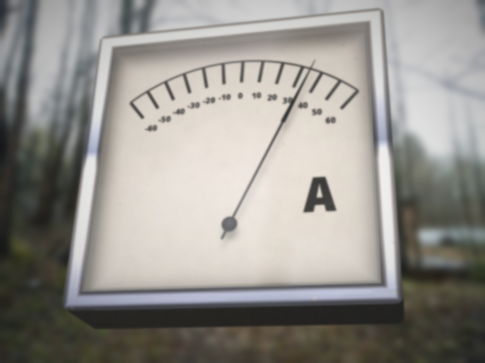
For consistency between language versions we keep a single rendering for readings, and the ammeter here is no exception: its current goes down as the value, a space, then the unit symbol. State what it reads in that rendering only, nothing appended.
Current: 35 A
